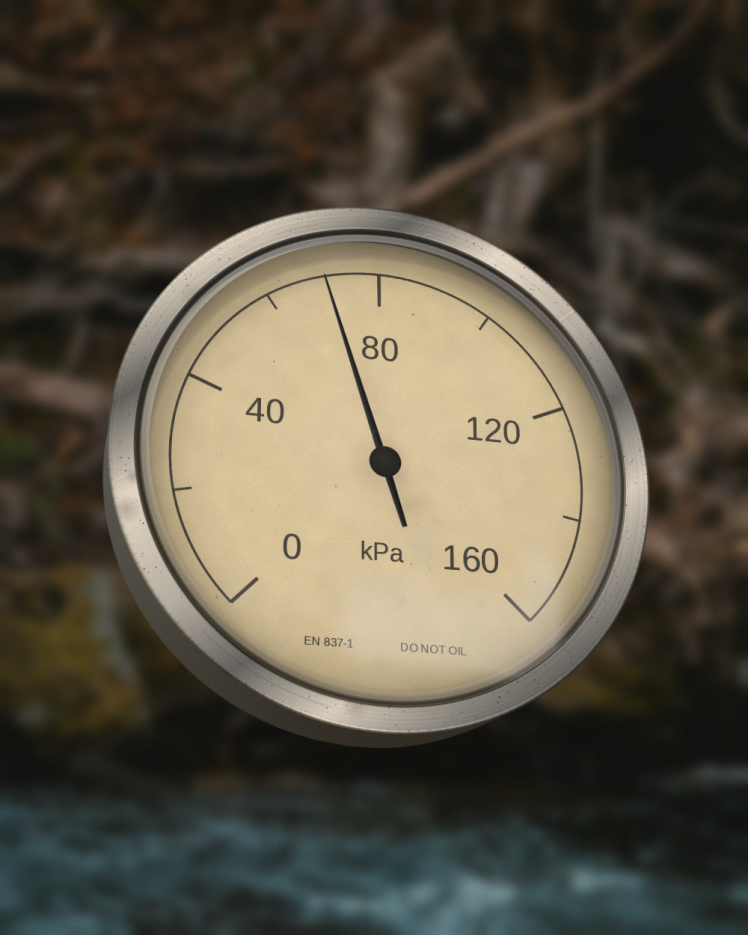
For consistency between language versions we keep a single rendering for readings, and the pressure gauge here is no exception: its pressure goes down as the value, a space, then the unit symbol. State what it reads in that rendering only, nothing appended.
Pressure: 70 kPa
